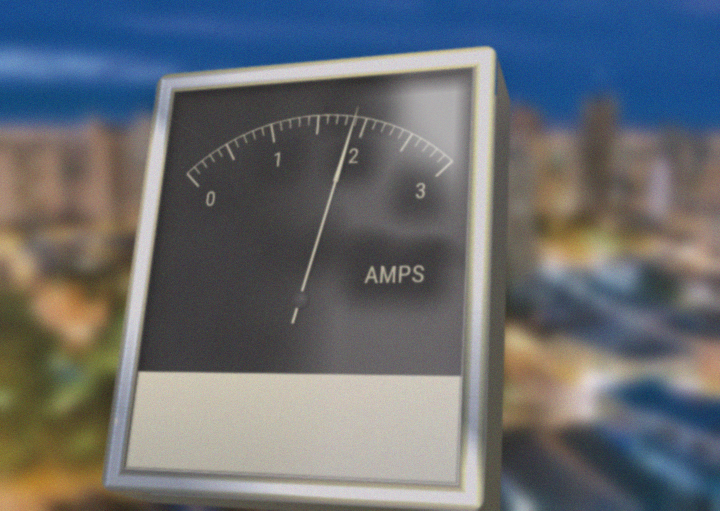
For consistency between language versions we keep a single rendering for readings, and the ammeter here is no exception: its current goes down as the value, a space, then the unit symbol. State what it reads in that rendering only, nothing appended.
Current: 1.9 A
